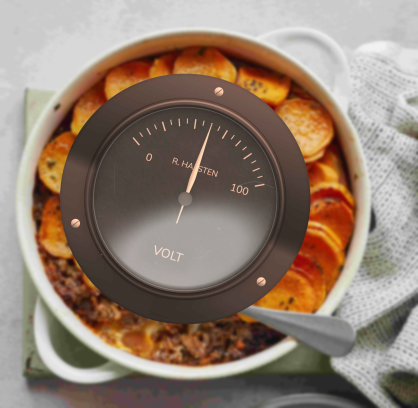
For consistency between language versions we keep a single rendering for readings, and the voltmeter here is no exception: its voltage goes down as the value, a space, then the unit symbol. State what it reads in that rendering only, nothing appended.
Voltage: 50 V
